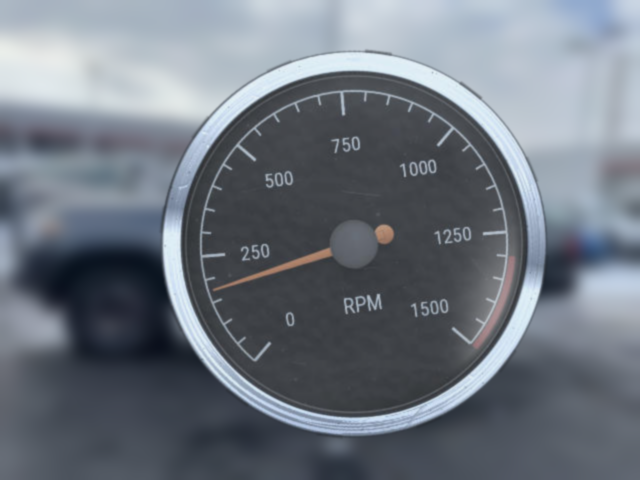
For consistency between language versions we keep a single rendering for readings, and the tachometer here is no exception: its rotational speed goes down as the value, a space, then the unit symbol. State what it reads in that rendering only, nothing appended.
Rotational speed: 175 rpm
